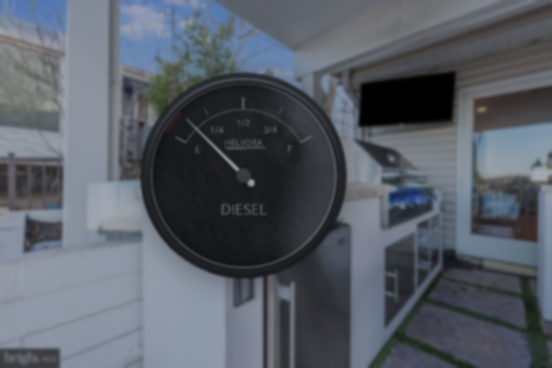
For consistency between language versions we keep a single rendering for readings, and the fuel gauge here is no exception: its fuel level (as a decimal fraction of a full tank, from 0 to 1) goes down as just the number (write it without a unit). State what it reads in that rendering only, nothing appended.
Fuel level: 0.125
